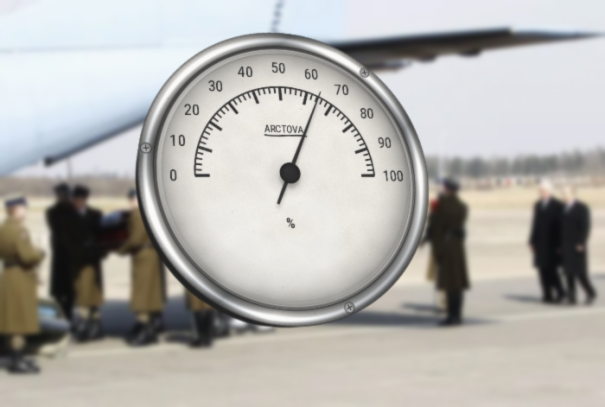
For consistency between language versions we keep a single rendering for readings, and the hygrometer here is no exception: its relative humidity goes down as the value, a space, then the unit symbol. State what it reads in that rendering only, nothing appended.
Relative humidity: 64 %
